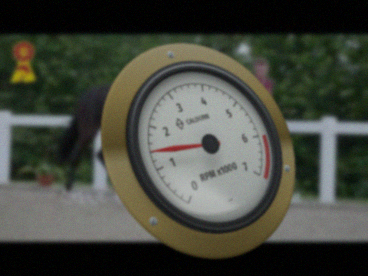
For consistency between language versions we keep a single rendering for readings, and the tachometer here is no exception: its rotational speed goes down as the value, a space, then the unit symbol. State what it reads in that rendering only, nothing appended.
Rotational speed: 1400 rpm
